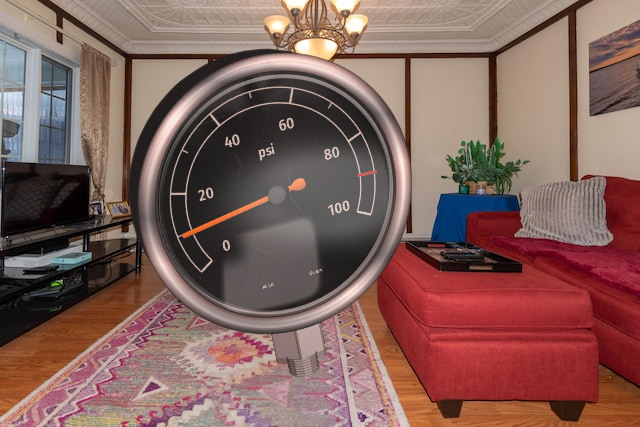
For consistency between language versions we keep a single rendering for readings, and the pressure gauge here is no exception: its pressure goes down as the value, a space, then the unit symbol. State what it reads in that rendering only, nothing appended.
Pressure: 10 psi
